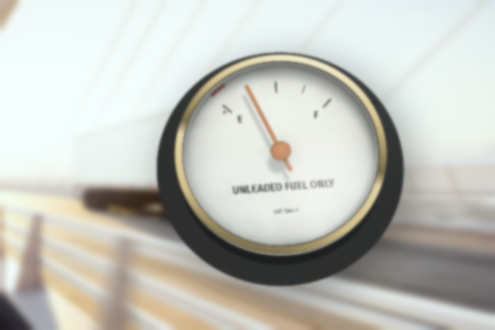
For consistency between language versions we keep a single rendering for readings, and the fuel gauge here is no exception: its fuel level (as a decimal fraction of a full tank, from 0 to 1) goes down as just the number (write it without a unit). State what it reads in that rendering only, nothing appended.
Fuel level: 0.25
